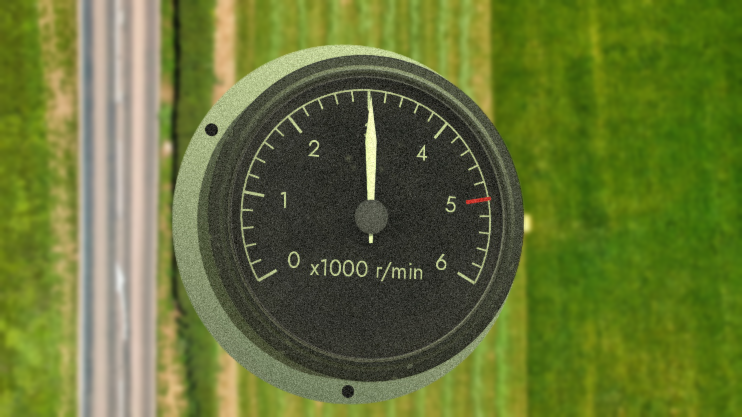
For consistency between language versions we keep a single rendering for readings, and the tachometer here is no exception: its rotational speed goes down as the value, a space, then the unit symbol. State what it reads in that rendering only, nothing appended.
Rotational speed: 3000 rpm
